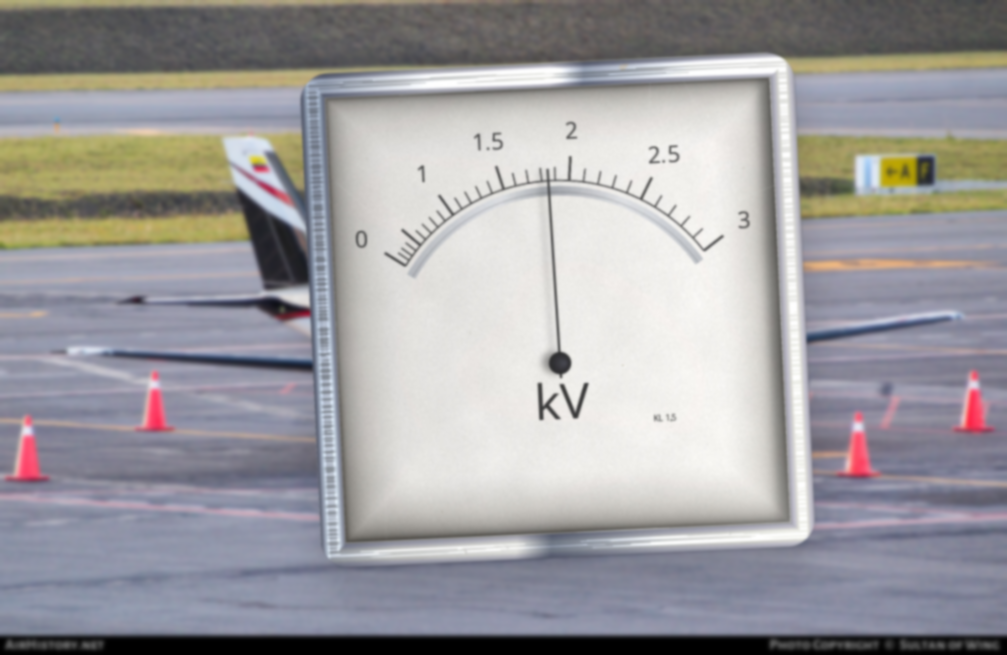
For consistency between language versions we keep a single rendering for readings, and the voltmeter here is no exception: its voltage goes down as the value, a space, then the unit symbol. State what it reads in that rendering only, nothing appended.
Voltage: 1.85 kV
